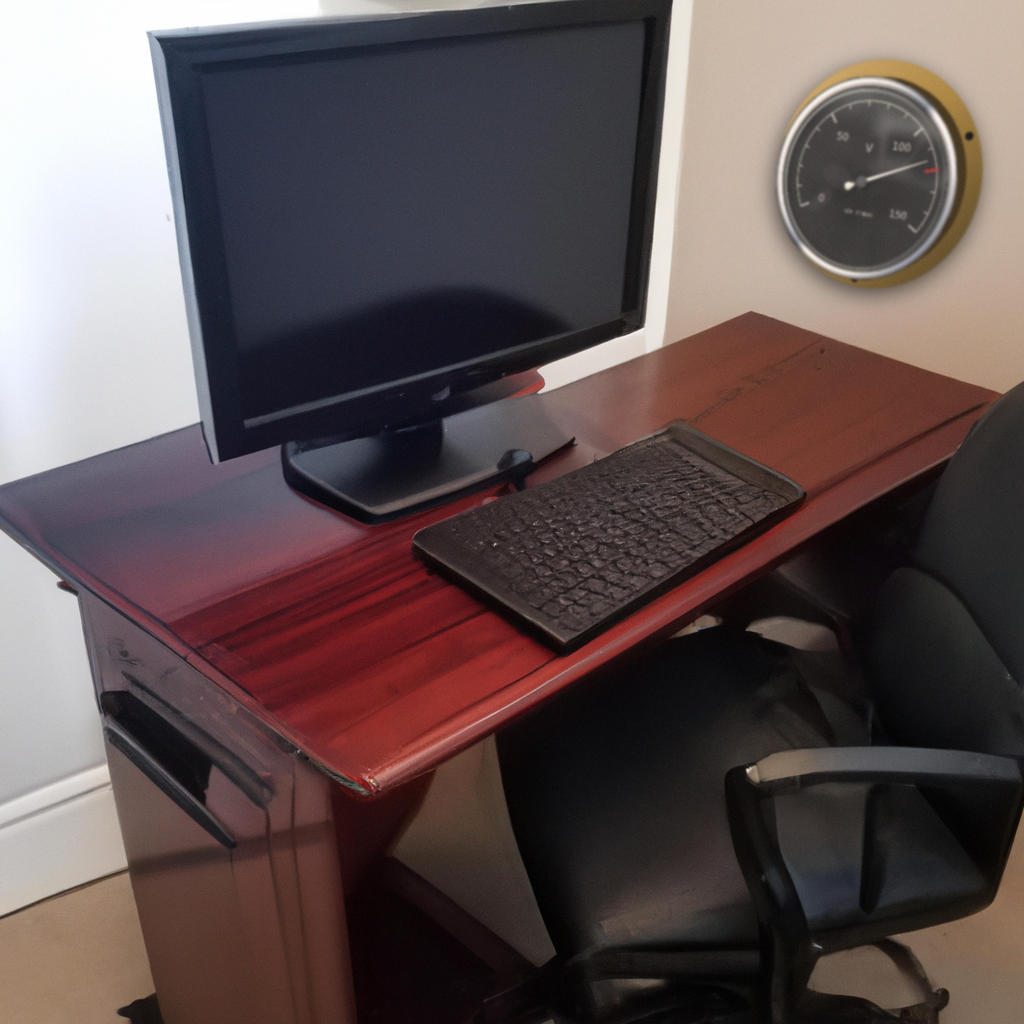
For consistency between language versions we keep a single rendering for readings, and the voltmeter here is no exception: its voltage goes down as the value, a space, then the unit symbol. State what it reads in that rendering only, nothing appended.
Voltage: 115 V
